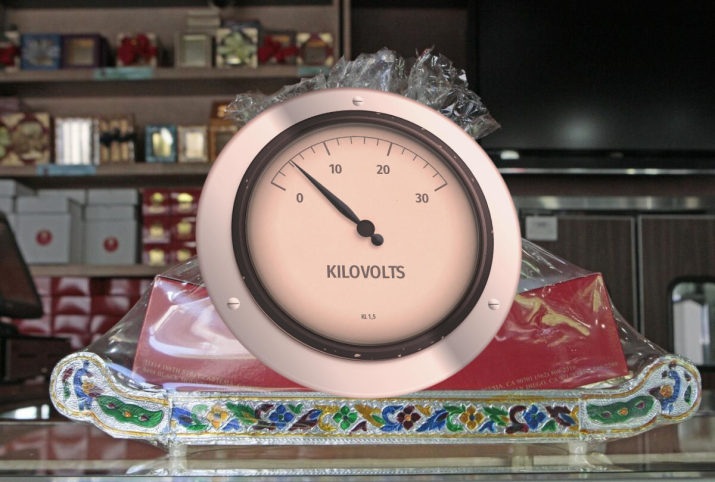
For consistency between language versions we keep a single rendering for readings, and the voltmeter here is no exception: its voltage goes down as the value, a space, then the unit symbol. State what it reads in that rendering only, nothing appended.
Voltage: 4 kV
